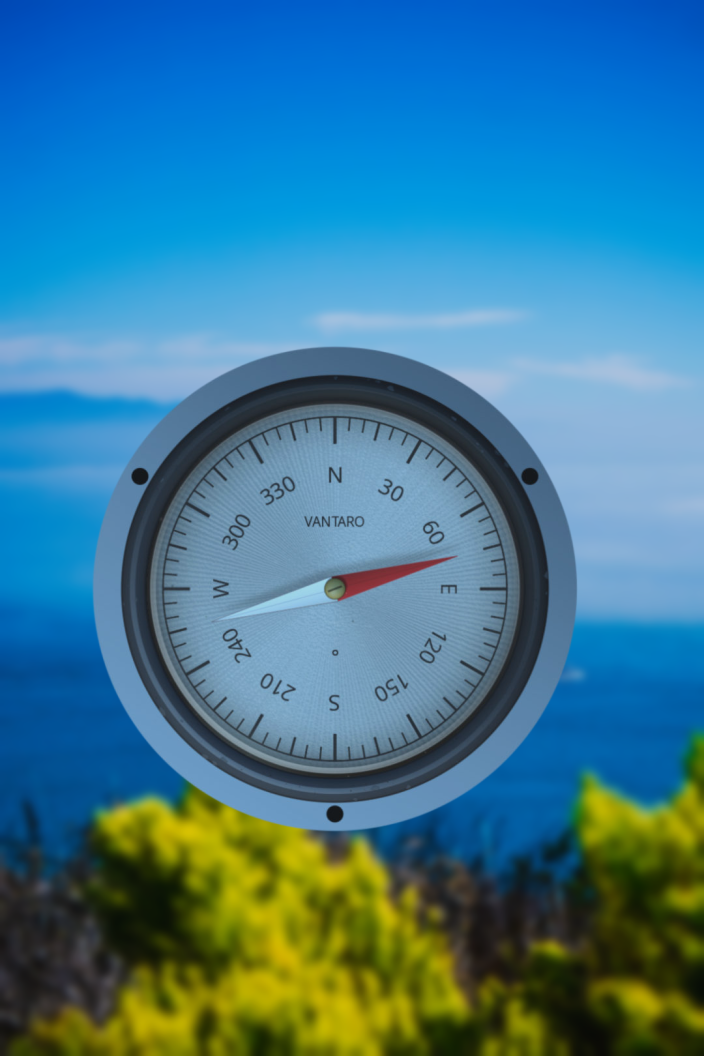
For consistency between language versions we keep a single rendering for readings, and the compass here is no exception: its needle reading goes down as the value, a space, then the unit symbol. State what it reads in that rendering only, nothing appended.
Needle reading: 75 °
